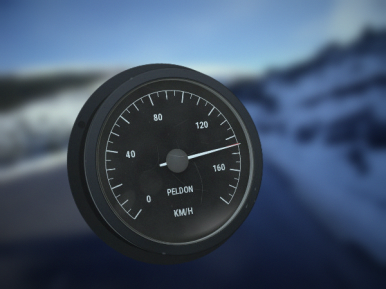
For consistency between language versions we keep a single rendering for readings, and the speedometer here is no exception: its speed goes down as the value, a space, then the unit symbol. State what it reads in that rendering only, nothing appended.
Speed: 145 km/h
